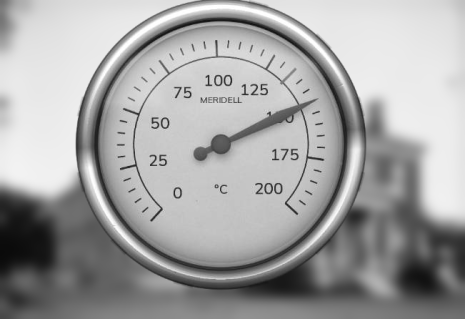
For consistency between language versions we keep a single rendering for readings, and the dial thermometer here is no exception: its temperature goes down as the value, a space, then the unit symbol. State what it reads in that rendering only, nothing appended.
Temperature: 150 °C
